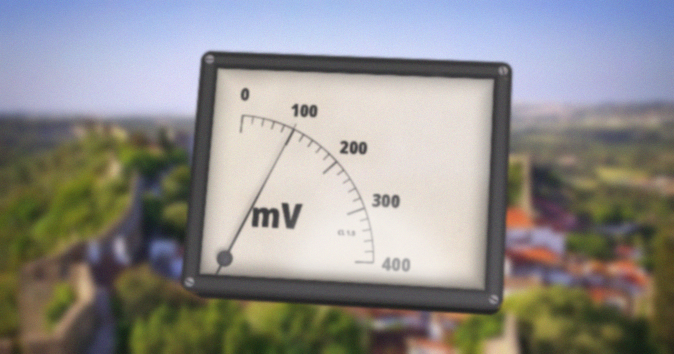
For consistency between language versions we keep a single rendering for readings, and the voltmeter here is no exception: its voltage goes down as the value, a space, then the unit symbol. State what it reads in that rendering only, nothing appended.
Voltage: 100 mV
